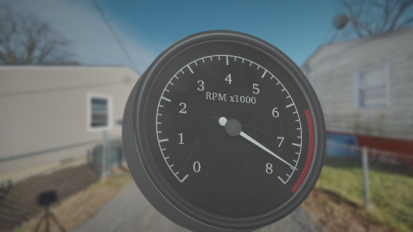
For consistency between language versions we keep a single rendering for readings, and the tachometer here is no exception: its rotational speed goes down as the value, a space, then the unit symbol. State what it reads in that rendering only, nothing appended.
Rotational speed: 7600 rpm
